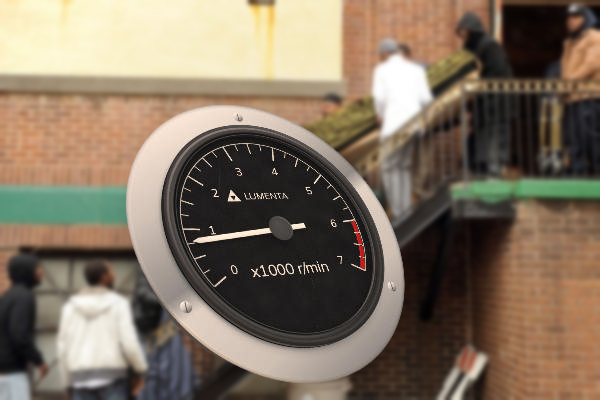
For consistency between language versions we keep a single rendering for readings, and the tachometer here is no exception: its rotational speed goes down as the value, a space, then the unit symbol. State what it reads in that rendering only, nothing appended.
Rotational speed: 750 rpm
